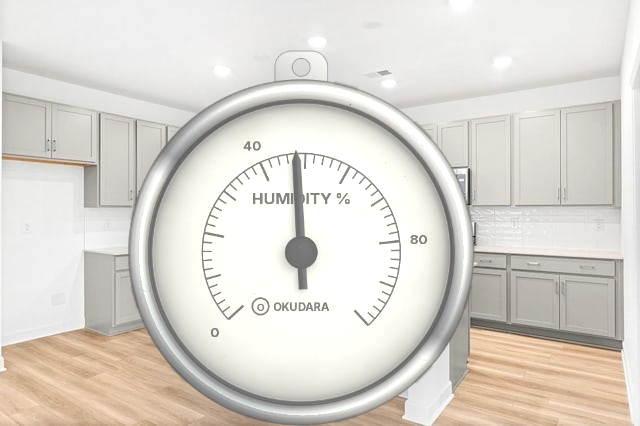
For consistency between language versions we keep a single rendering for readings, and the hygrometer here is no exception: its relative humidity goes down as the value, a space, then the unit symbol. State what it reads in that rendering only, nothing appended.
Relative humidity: 48 %
